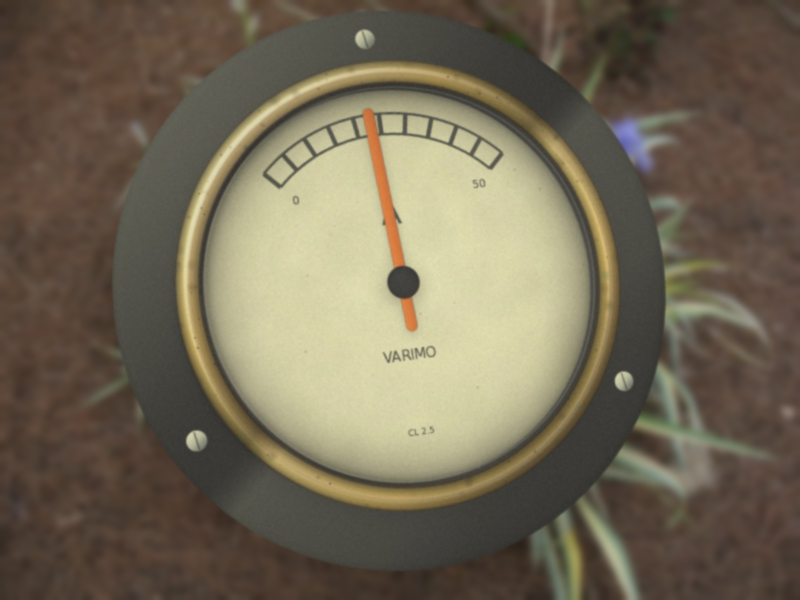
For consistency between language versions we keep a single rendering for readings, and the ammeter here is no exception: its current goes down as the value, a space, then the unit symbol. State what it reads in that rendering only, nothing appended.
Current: 22.5 A
